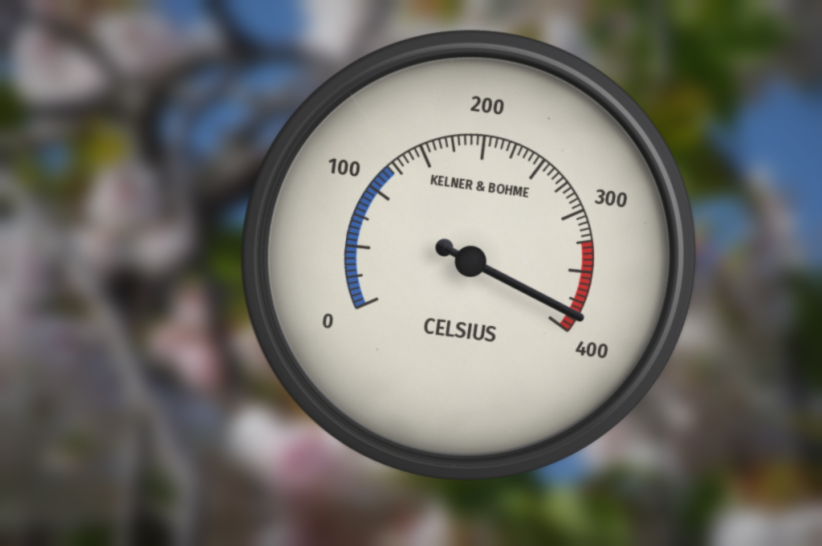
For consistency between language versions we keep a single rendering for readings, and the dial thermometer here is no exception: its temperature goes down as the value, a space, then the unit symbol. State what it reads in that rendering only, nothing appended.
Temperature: 385 °C
